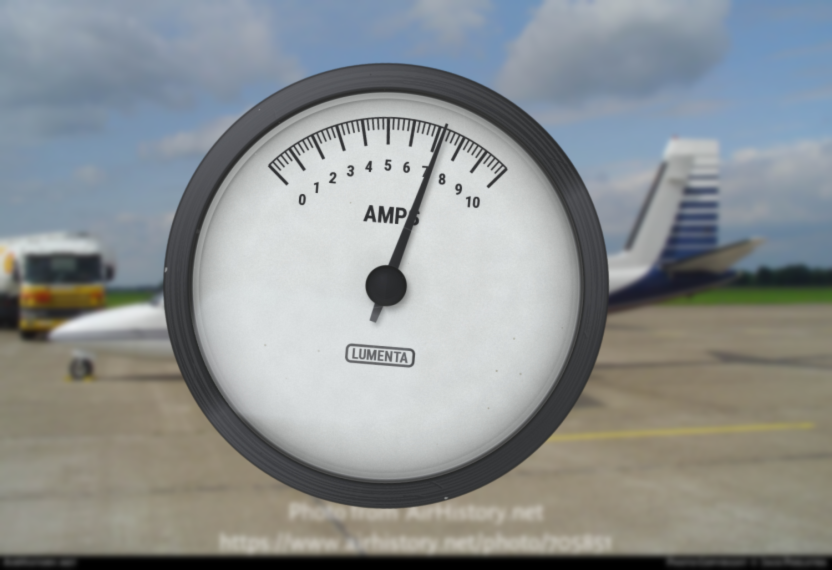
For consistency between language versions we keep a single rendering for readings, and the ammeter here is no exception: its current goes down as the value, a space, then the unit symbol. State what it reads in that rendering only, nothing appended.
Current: 7.2 A
